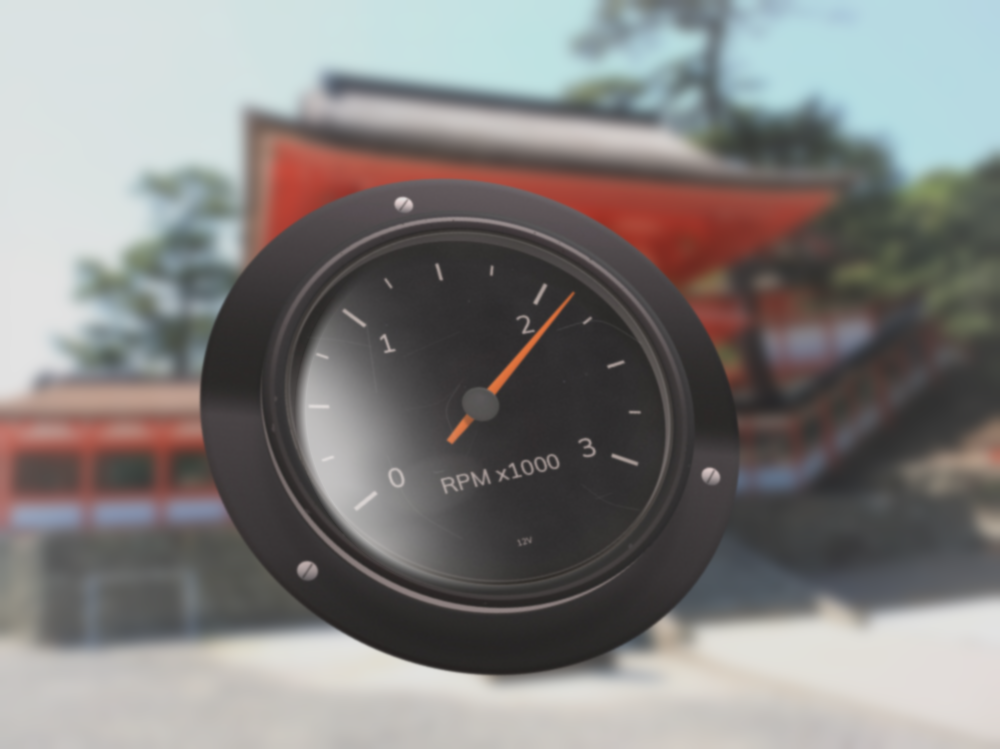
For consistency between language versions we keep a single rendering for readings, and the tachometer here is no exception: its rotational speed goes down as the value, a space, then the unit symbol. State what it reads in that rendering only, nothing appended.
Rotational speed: 2125 rpm
